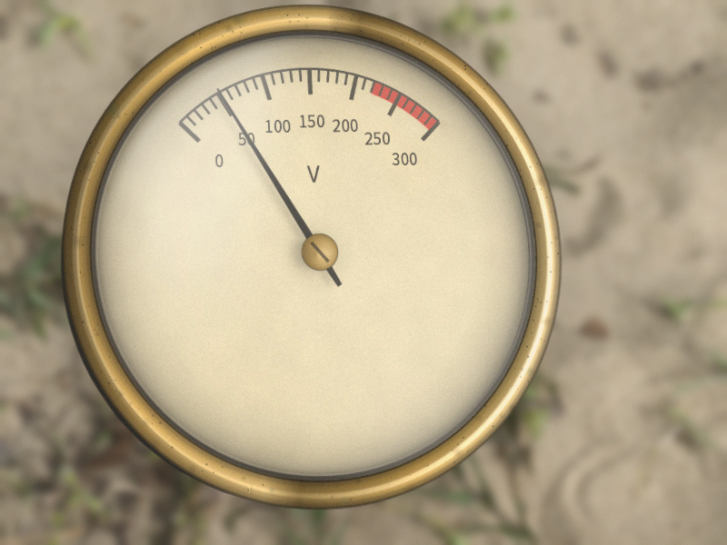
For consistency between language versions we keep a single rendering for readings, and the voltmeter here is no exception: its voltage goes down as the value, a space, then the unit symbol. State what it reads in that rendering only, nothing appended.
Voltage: 50 V
